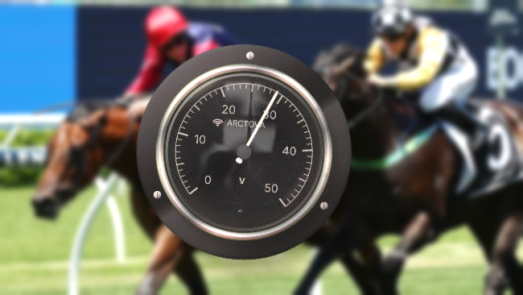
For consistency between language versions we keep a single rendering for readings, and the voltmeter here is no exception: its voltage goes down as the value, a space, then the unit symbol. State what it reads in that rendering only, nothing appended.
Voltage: 29 V
